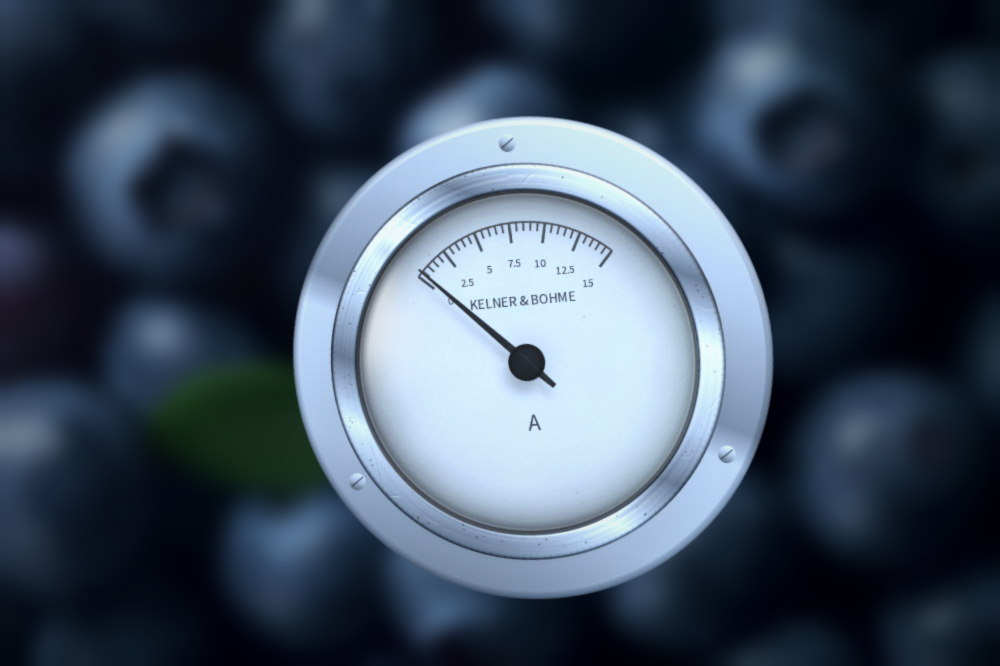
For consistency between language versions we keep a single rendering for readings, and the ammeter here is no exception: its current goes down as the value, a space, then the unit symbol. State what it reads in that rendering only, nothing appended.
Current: 0.5 A
